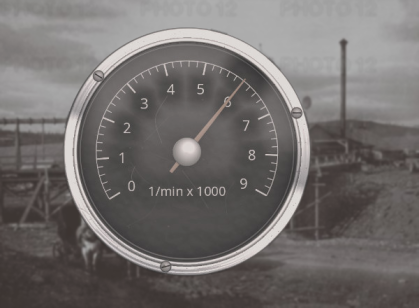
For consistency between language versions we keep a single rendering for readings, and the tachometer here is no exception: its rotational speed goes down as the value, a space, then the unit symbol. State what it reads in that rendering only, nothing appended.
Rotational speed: 6000 rpm
